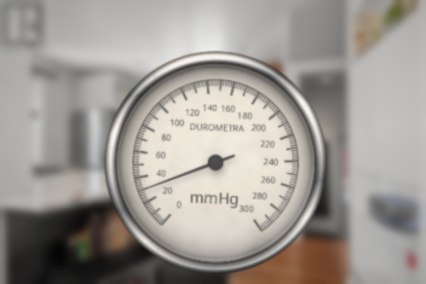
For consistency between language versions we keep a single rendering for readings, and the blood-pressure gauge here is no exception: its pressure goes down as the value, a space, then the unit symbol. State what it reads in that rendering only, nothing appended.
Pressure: 30 mmHg
